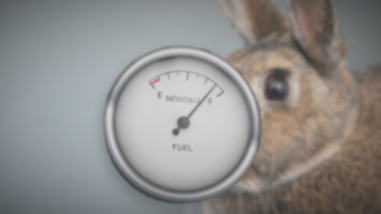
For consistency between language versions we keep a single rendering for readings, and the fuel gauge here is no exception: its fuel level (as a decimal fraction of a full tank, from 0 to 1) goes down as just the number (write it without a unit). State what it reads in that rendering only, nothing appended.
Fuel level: 0.875
